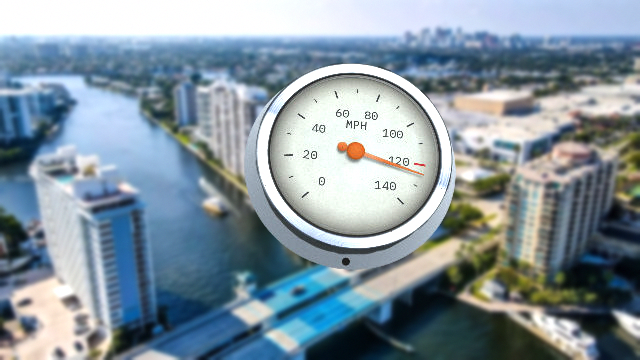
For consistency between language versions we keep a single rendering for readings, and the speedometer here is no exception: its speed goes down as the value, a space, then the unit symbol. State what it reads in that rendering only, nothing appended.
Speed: 125 mph
